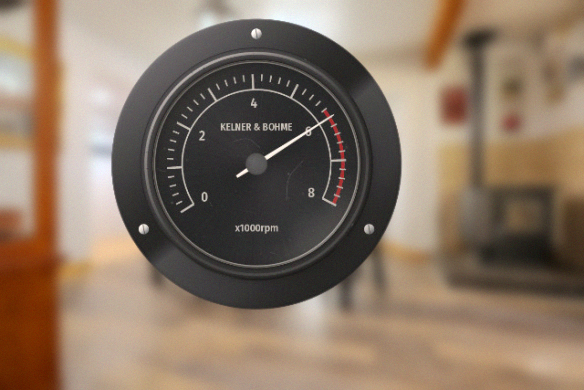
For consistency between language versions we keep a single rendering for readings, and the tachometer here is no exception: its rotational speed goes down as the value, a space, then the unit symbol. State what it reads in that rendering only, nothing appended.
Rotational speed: 6000 rpm
